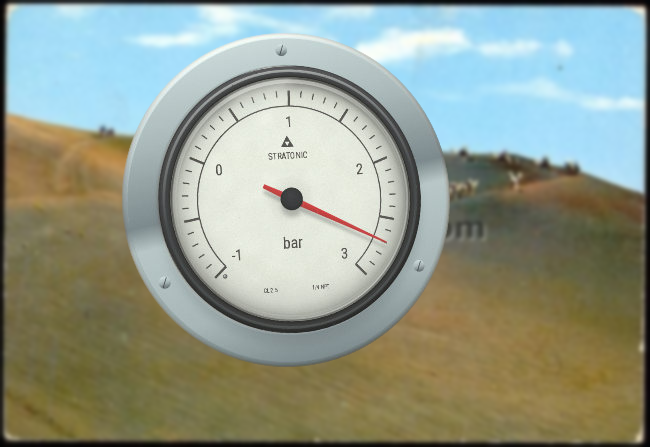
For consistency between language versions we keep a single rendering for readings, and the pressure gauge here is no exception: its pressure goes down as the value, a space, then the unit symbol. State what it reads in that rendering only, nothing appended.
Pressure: 2.7 bar
